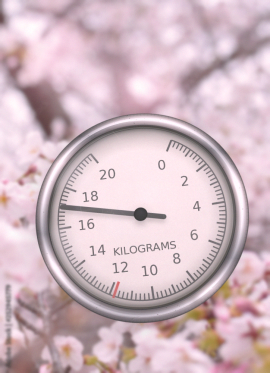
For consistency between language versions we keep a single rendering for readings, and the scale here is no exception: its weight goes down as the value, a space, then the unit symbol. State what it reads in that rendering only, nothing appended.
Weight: 17 kg
